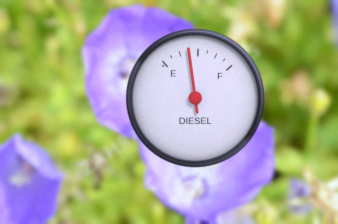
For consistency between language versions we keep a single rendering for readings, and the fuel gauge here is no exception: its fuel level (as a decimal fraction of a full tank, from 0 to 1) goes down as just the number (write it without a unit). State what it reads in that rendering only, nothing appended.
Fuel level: 0.375
